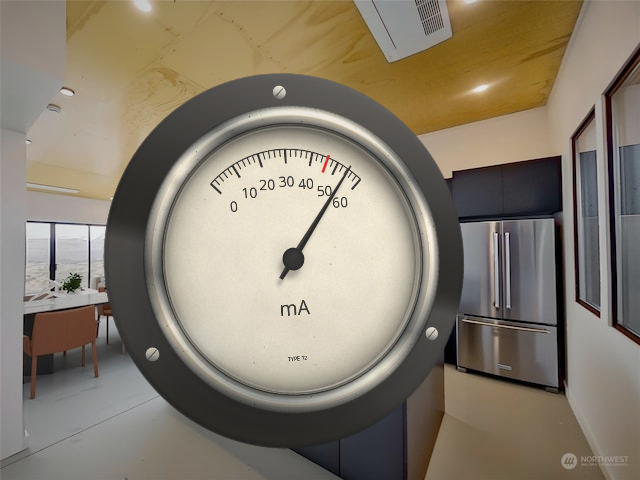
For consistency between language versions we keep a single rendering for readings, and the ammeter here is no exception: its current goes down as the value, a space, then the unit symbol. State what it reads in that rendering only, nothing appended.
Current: 54 mA
